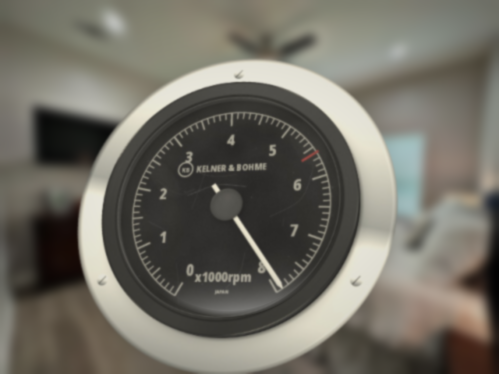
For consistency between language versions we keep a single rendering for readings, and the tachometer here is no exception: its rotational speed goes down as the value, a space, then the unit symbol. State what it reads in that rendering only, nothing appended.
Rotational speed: 7900 rpm
